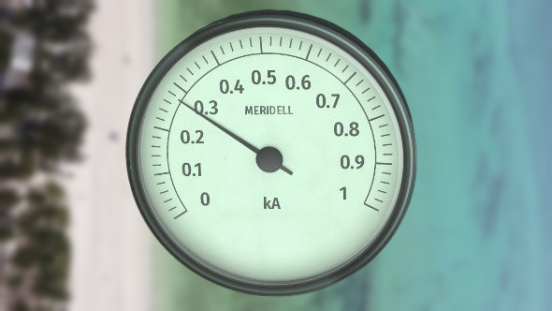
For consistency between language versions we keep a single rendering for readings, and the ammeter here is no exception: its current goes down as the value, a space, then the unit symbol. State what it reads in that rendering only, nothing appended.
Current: 0.28 kA
